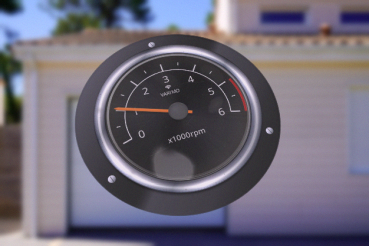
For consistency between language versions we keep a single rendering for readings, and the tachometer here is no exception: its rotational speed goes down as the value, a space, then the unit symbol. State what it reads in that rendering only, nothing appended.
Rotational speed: 1000 rpm
